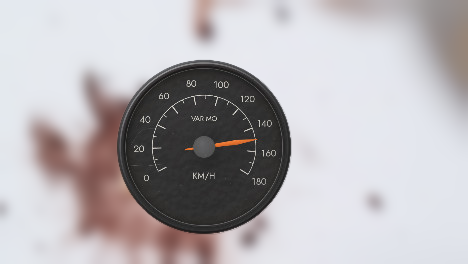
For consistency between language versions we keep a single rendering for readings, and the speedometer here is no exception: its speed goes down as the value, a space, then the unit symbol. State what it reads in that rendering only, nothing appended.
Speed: 150 km/h
